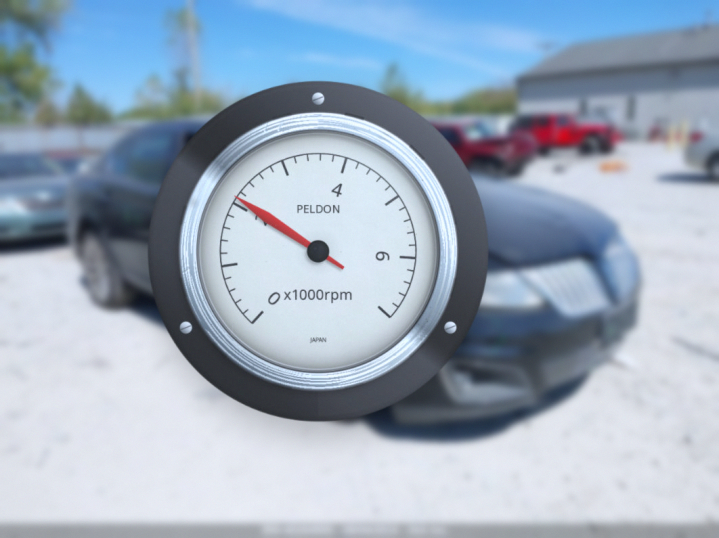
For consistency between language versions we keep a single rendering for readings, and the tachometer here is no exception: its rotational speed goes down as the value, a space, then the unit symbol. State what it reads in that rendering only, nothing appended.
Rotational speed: 2100 rpm
